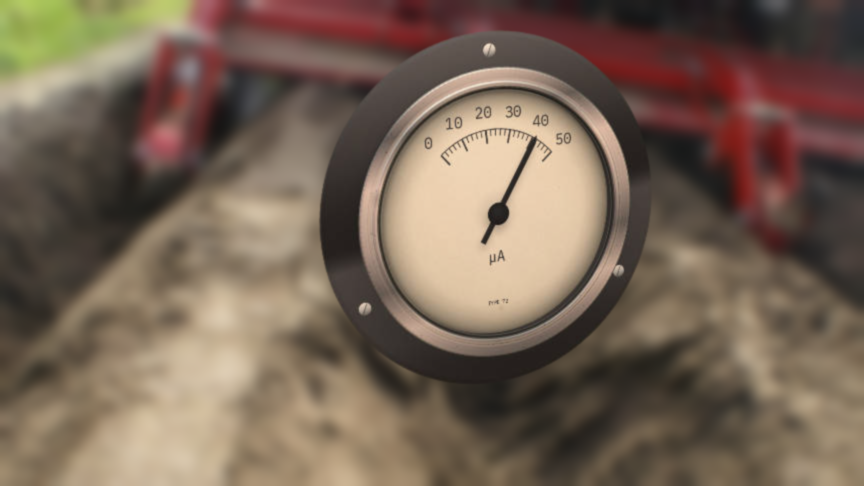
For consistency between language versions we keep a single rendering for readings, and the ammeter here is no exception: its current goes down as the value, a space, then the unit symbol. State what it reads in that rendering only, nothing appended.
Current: 40 µA
